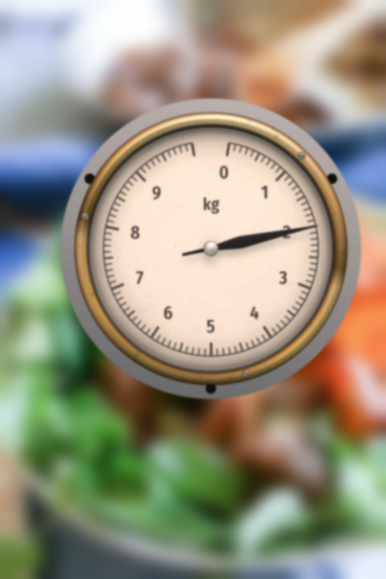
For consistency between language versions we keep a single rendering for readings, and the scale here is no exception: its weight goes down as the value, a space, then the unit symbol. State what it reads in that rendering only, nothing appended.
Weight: 2 kg
